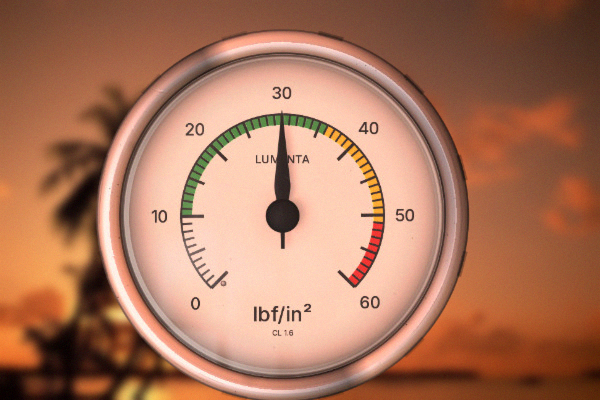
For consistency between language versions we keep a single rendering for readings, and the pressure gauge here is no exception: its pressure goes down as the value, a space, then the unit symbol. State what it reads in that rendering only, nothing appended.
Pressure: 30 psi
